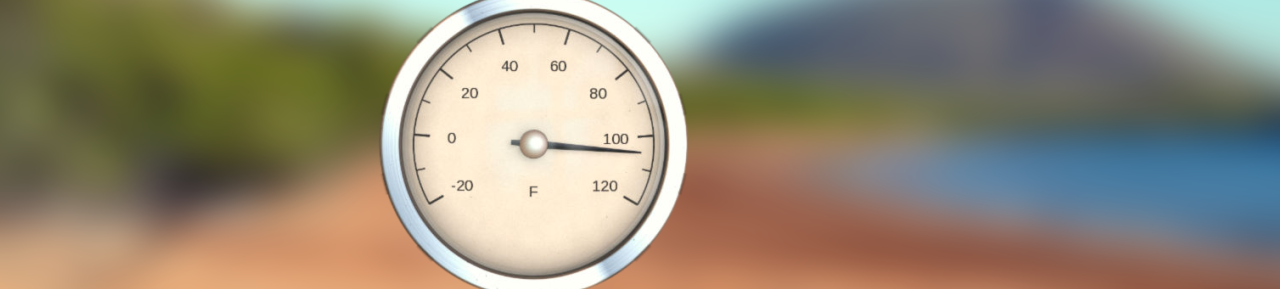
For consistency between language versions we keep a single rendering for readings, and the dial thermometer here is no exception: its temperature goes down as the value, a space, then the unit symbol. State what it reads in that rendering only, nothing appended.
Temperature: 105 °F
